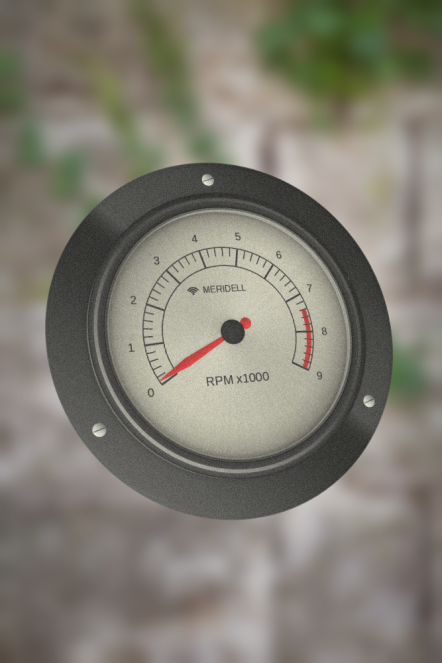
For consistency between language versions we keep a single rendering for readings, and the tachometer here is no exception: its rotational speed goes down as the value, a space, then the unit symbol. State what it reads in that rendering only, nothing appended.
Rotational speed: 100 rpm
